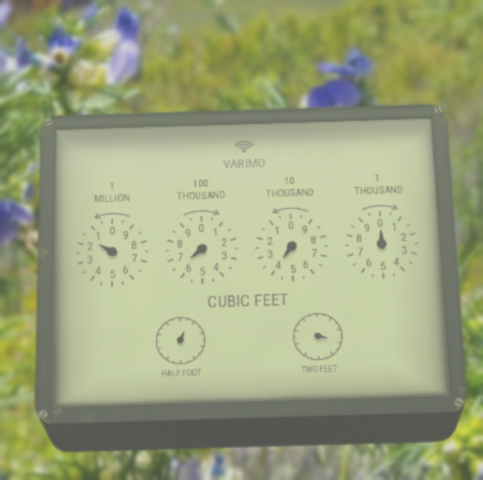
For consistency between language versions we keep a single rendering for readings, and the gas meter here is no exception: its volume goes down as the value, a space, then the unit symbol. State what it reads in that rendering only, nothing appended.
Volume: 164000 ft³
